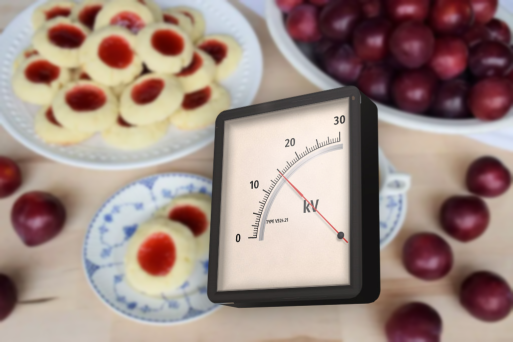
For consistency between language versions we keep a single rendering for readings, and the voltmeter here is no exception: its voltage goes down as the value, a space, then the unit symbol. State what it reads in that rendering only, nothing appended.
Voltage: 15 kV
